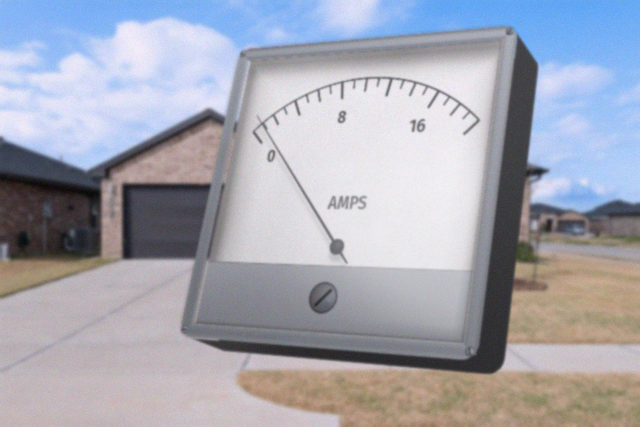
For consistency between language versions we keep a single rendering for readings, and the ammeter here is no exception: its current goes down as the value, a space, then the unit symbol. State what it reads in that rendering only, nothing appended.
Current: 1 A
